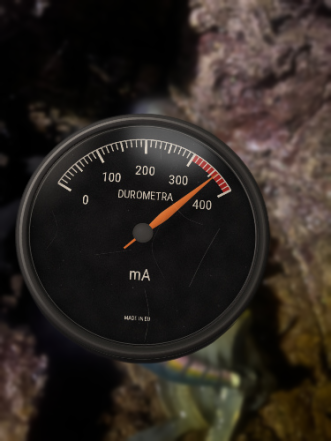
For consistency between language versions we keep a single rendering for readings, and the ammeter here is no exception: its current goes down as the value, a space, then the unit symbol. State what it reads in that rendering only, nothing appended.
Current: 360 mA
